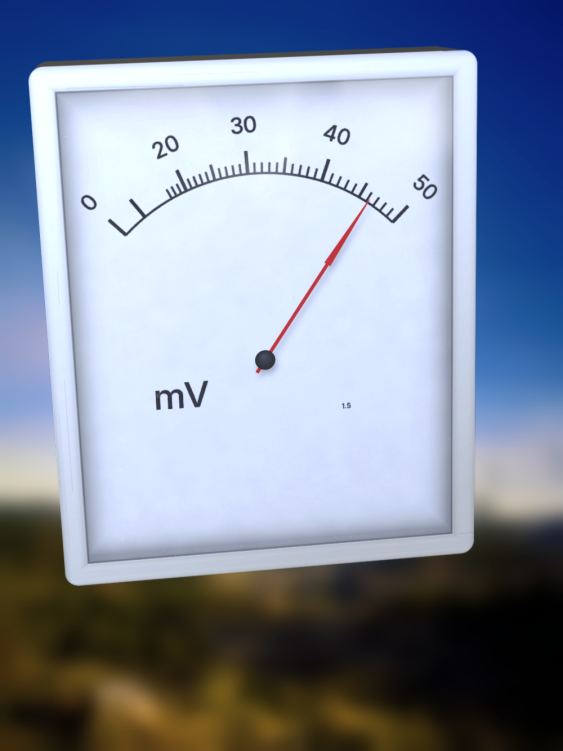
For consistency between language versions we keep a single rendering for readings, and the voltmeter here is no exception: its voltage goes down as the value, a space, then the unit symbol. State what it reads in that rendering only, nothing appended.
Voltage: 46 mV
